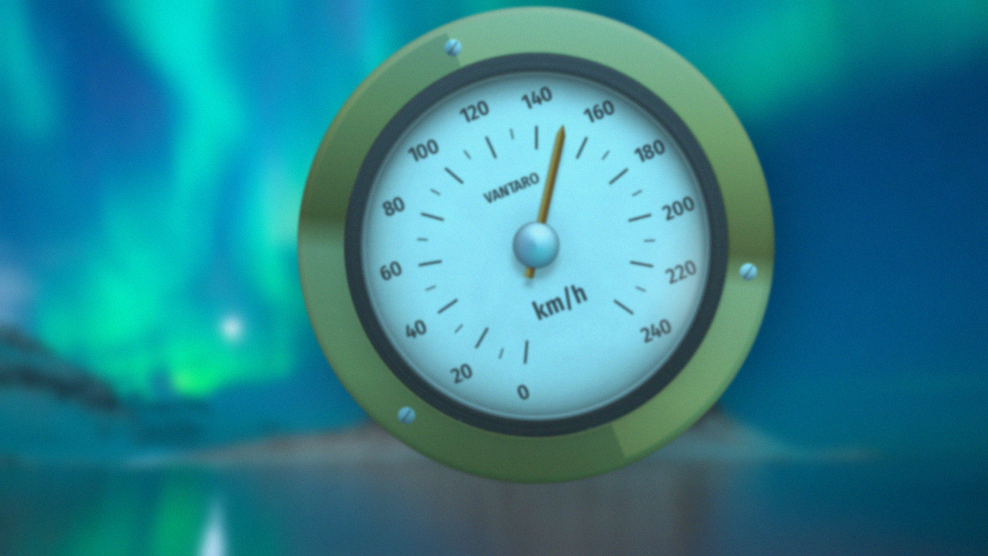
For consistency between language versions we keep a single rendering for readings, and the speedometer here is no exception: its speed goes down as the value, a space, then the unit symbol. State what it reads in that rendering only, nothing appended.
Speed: 150 km/h
